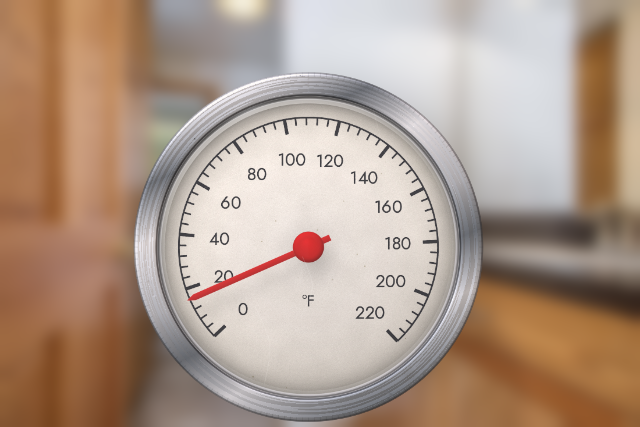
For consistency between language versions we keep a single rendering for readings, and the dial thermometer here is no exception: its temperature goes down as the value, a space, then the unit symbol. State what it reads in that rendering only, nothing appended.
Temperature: 16 °F
